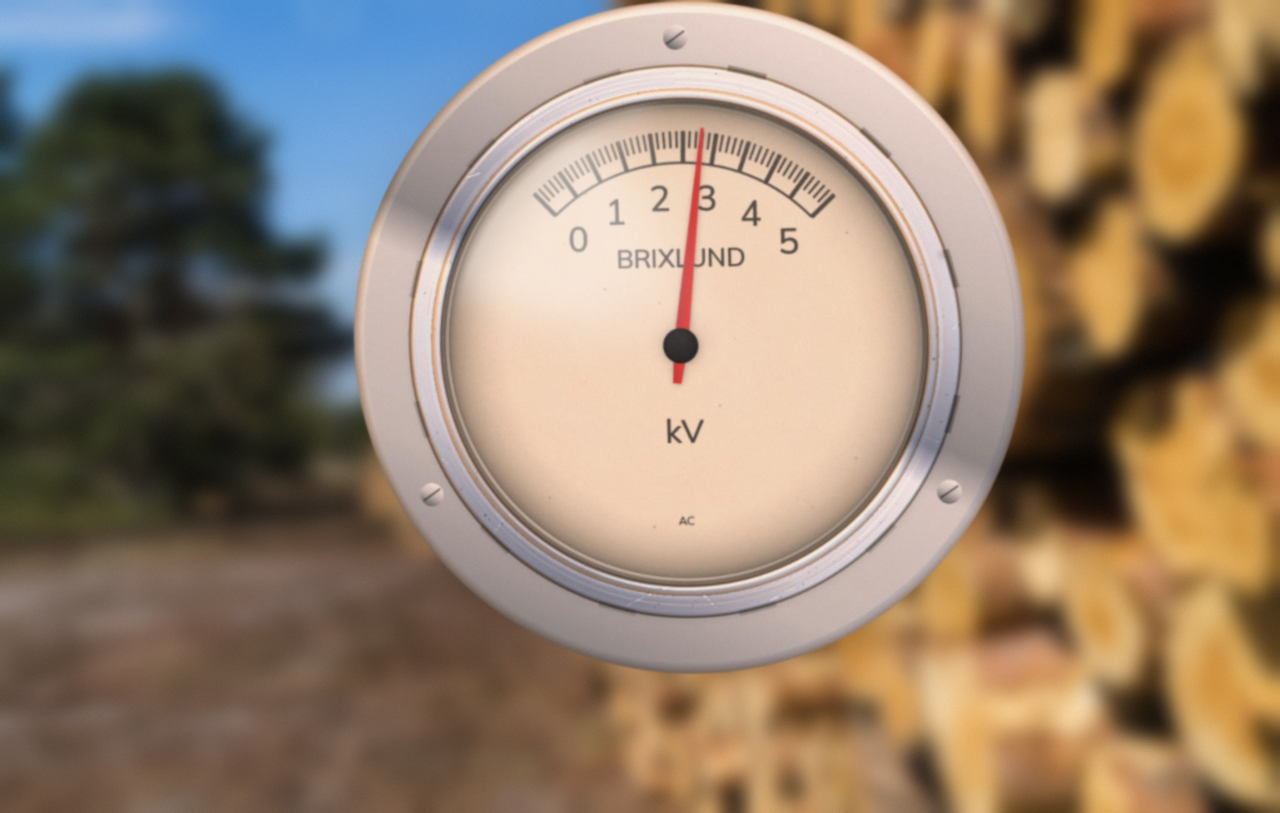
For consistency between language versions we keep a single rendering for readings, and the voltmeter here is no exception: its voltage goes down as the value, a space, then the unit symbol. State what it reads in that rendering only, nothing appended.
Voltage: 2.8 kV
